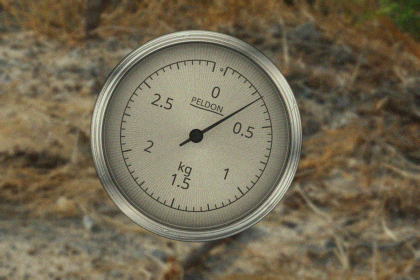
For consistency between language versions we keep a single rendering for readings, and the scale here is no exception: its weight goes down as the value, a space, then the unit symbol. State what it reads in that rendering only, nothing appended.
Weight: 0.3 kg
